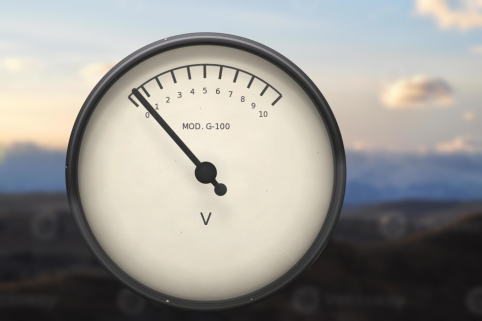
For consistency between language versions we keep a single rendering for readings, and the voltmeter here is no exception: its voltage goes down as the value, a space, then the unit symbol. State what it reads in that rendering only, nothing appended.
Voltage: 0.5 V
